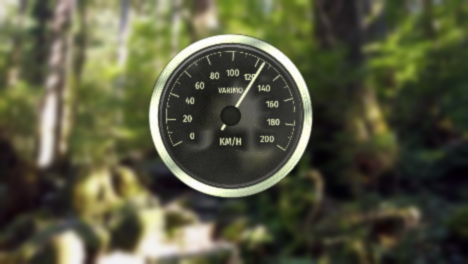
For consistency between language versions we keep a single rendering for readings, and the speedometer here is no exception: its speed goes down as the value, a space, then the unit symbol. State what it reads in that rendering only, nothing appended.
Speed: 125 km/h
